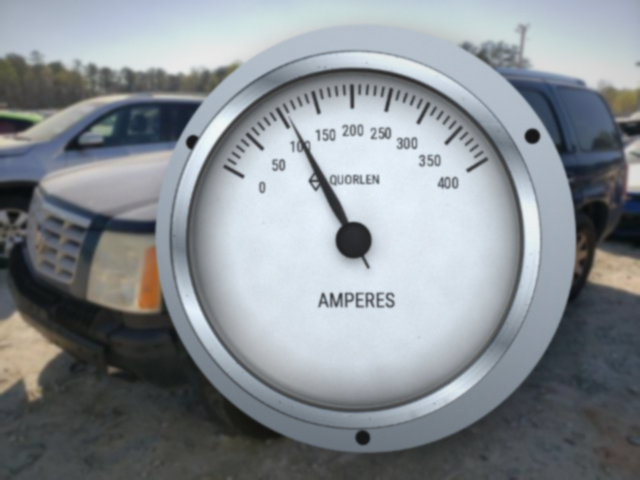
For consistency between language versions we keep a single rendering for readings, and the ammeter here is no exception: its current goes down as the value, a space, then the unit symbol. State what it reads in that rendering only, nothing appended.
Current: 110 A
